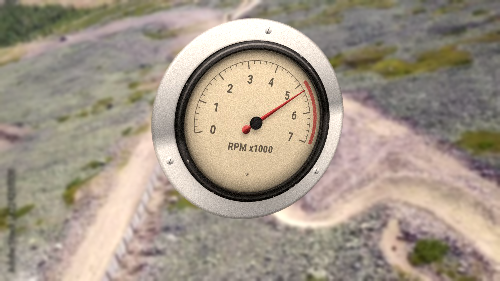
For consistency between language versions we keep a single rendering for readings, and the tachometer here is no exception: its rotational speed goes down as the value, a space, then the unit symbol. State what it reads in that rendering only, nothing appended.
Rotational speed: 5200 rpm
